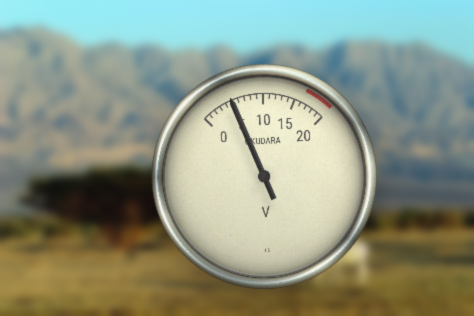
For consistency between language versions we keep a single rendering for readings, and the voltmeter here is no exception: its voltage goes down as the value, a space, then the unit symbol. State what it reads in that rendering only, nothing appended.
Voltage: 5 V
